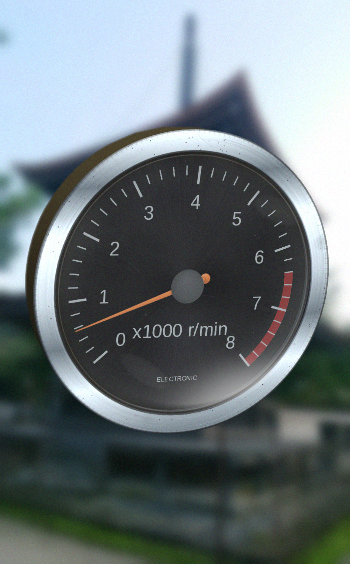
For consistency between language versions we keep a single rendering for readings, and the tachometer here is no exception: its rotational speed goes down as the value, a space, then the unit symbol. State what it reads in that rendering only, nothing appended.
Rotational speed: 600 rpm
